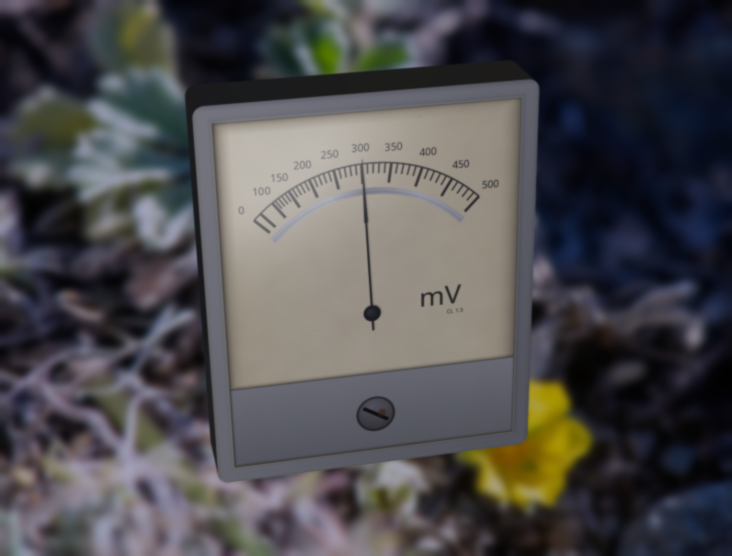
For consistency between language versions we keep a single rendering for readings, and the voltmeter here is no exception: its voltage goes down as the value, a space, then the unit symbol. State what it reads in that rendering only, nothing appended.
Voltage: 300 mV
